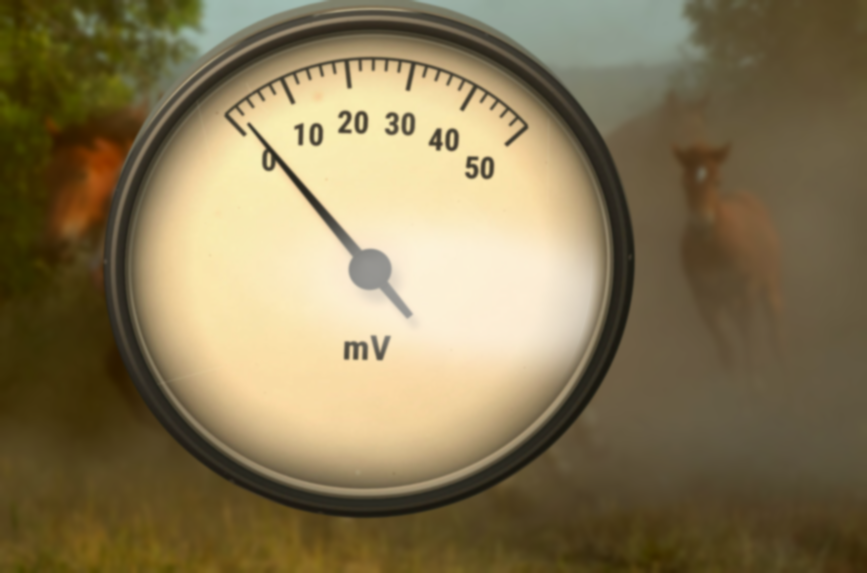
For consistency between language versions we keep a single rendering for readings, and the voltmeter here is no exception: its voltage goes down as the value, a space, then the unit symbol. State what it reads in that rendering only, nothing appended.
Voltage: 2 mV
